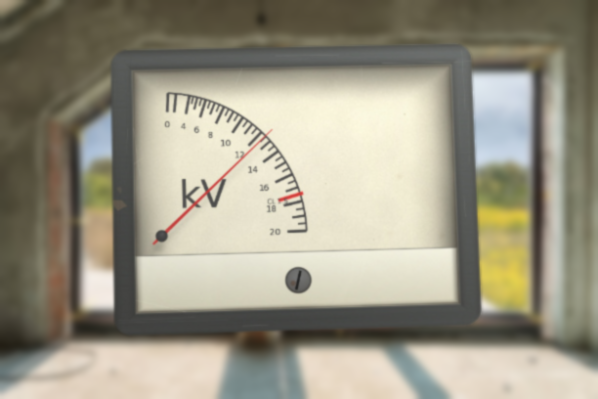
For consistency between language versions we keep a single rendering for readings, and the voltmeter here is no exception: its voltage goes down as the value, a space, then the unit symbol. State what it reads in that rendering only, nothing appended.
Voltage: 12.5 kV
